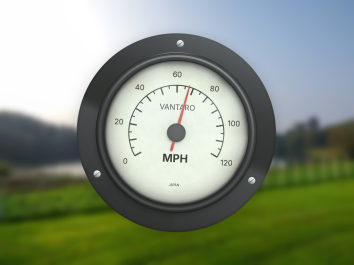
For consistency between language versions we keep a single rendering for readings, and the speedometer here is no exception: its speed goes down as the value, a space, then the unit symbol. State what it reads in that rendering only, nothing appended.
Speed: 67.5 mph
